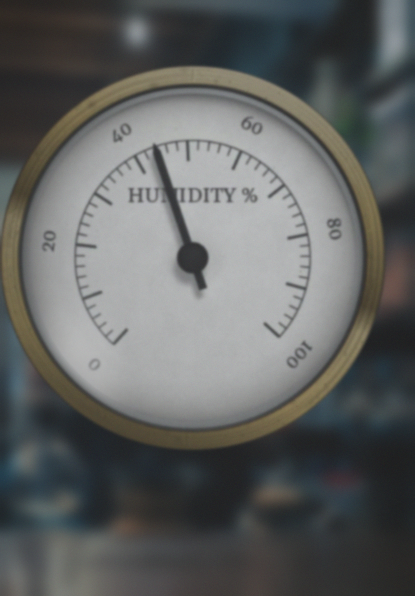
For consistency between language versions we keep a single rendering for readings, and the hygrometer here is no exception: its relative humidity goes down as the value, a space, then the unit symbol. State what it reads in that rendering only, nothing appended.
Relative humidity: 44 %
